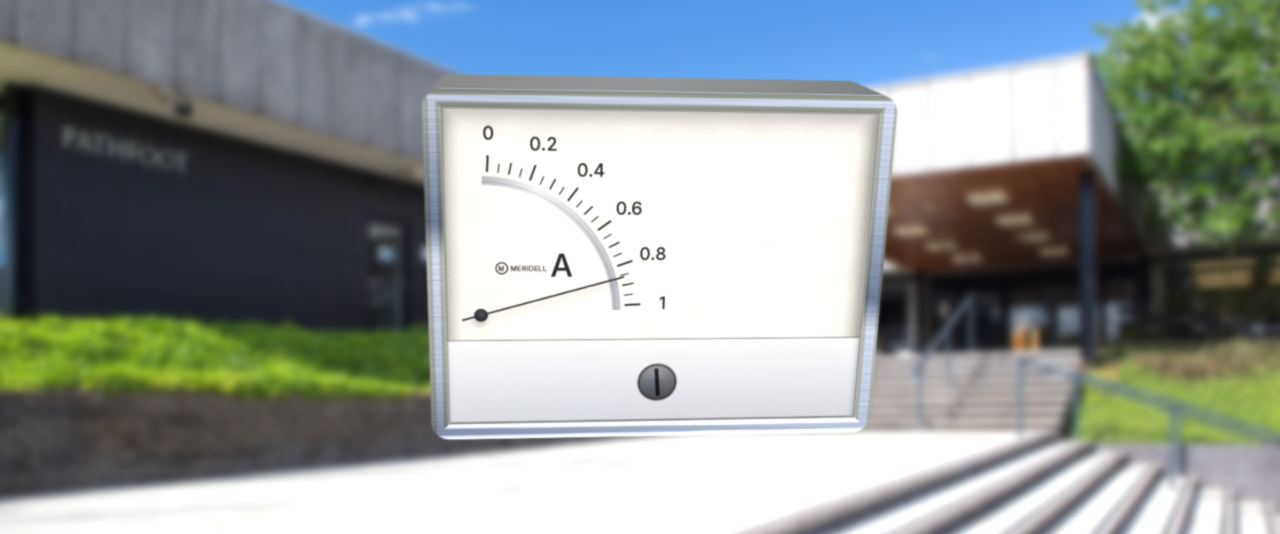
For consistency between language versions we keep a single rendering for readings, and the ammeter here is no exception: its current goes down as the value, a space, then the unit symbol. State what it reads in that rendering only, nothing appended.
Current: 0.85 A
